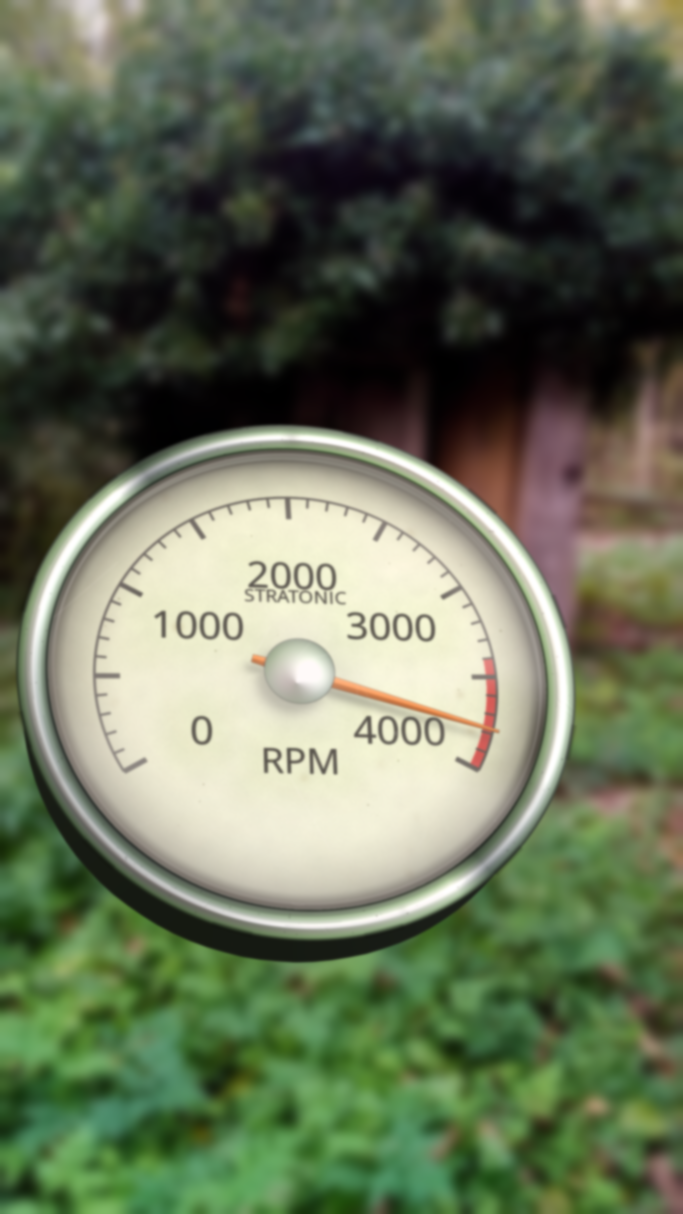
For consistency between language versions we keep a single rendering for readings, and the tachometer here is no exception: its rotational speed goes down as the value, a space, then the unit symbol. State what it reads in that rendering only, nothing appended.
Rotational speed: 3800 rpm
